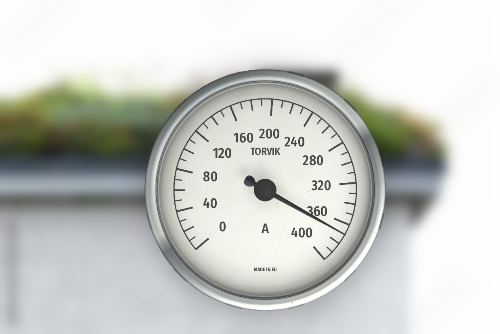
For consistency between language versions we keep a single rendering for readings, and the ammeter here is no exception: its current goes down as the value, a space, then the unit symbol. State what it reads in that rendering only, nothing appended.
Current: 370 A
